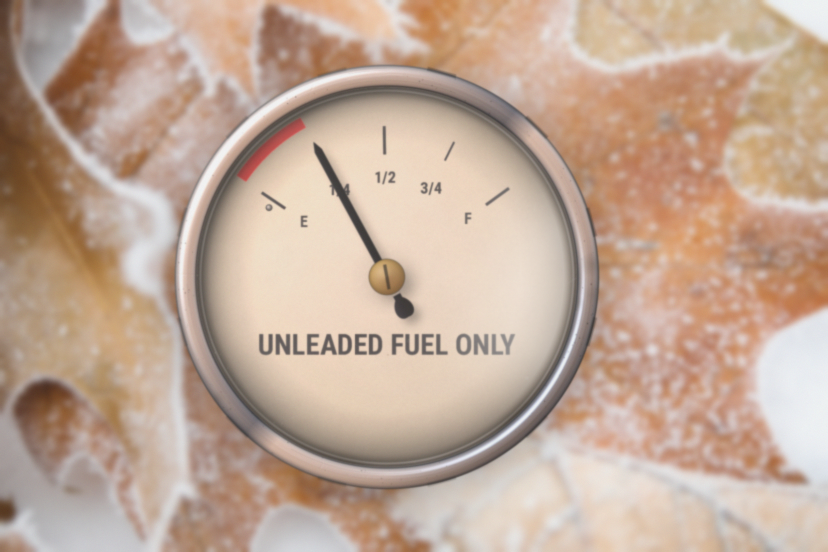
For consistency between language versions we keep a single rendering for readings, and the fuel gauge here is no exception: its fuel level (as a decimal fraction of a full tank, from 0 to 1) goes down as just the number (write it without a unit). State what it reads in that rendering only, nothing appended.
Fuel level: 0.25
